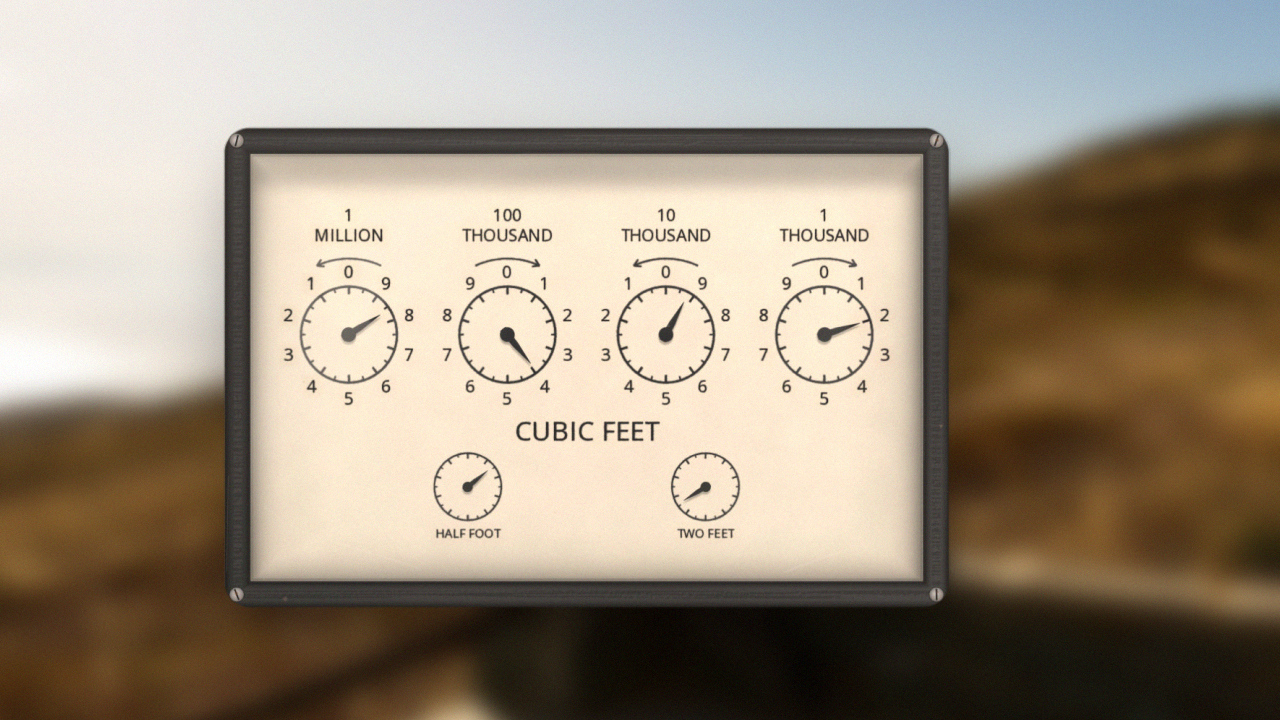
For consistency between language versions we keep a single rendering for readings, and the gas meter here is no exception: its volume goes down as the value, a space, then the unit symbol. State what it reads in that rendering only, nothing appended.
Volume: 839200 ft³
